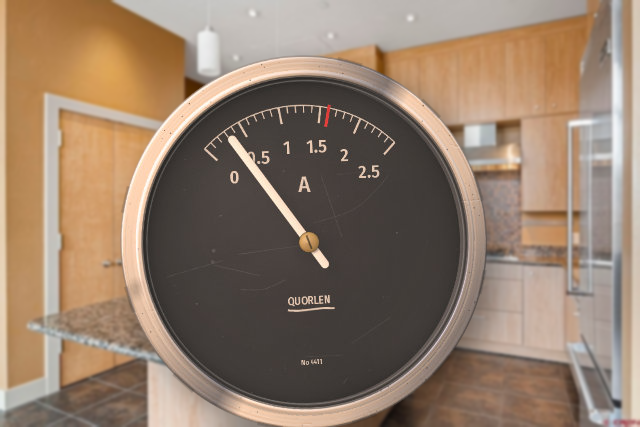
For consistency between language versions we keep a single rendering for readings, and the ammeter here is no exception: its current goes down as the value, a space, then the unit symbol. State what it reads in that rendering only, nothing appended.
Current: 0.3 A
